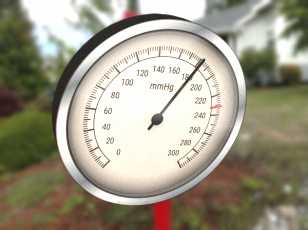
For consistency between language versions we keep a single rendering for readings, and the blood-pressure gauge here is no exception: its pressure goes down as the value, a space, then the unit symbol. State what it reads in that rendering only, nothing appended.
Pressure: 180 mmHg
